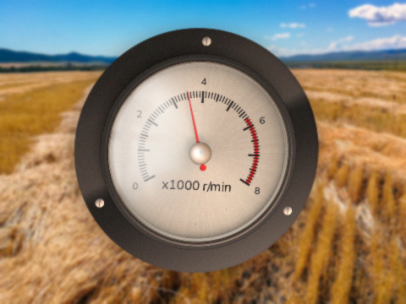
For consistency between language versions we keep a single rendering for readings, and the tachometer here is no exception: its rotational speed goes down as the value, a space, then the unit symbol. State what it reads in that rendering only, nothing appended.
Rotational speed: 3500 rpm
